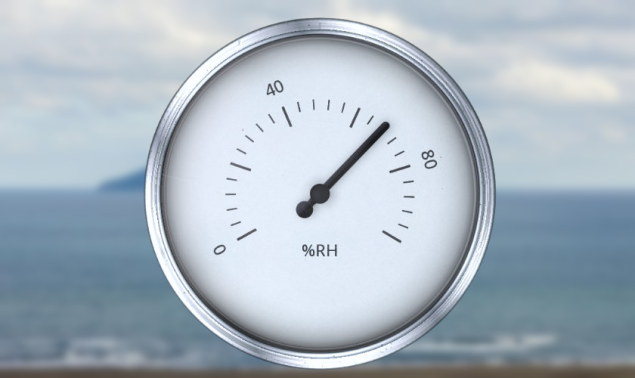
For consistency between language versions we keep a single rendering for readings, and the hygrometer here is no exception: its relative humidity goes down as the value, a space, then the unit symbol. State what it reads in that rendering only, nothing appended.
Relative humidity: 68 %
